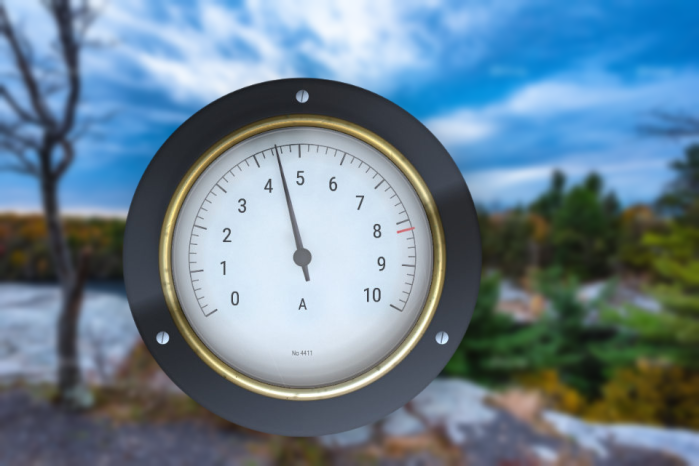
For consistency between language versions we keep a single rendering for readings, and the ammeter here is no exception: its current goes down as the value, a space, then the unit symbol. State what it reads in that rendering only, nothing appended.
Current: 4.5 A
